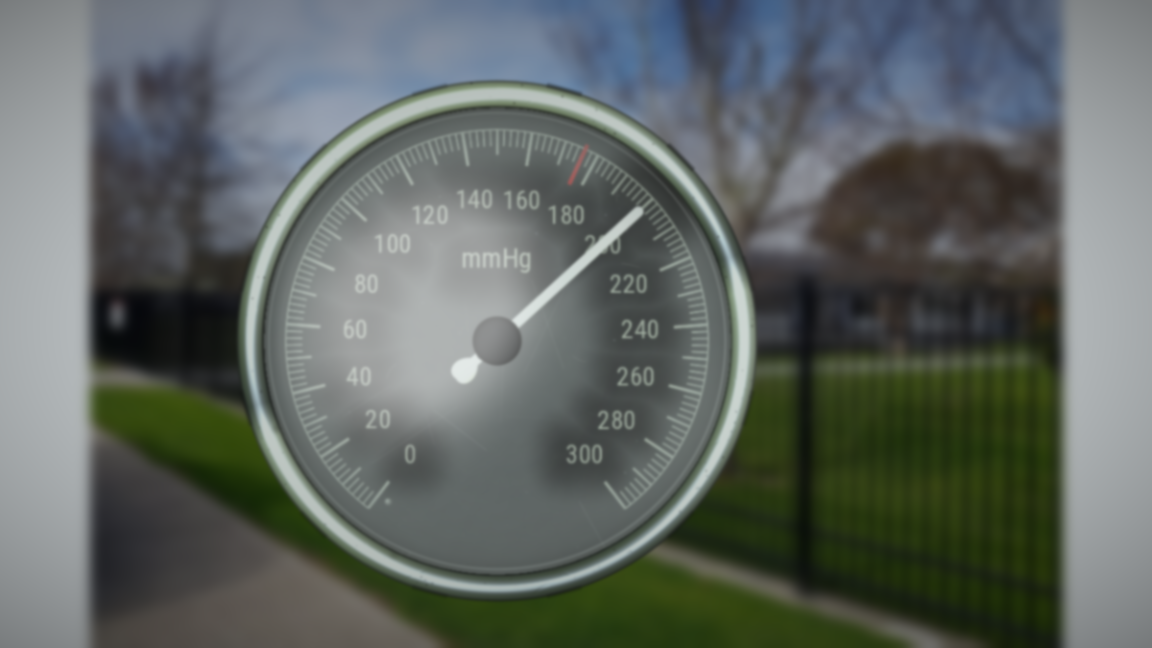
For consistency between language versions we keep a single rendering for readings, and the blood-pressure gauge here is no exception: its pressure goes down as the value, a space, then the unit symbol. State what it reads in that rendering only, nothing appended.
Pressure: 200 mmHg
